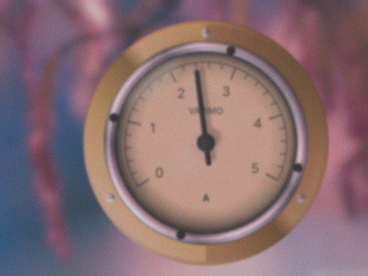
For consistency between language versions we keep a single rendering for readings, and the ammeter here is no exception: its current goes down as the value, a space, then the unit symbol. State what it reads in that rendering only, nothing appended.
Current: 2.4 A
